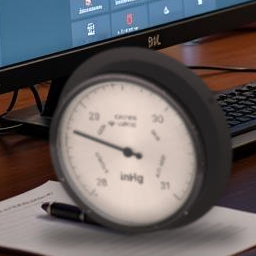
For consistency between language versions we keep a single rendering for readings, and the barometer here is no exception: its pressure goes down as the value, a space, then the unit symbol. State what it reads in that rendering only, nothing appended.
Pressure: 28.7 inHg
